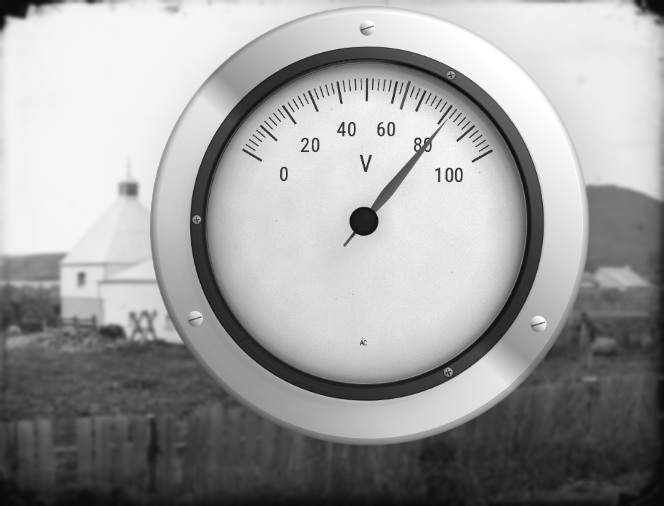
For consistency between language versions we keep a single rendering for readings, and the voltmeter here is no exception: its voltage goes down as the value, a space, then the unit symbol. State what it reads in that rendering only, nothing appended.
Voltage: 82 V
